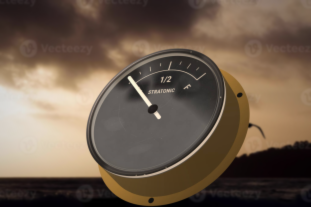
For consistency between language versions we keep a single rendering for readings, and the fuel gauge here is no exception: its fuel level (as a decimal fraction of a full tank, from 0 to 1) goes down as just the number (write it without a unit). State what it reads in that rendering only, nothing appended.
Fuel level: 0
